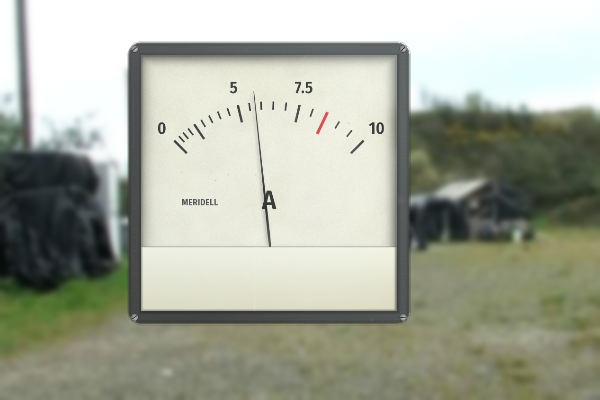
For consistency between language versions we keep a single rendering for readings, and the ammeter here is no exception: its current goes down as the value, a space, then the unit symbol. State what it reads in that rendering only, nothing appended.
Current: 5.75 A
